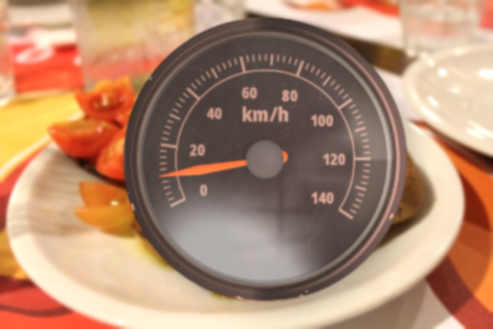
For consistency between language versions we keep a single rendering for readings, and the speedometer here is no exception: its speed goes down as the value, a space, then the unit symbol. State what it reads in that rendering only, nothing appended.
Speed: 10 km/h
